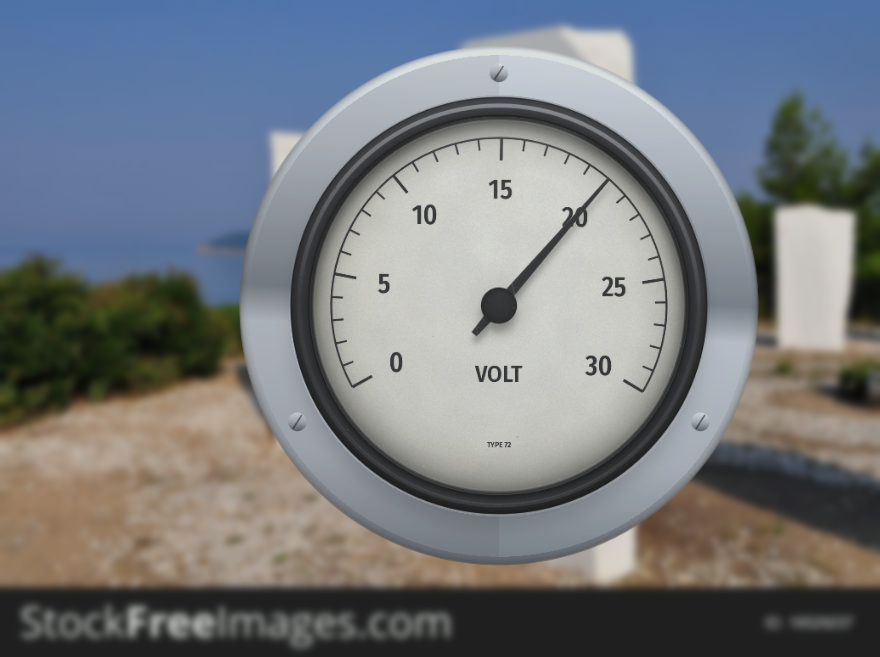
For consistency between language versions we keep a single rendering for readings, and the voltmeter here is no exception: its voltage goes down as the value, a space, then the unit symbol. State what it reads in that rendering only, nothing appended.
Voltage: 20 V
